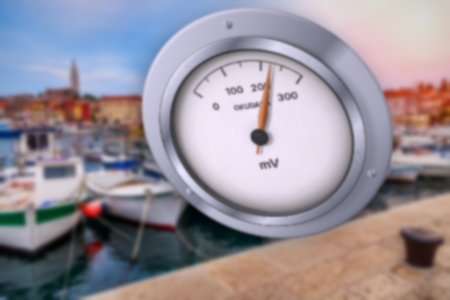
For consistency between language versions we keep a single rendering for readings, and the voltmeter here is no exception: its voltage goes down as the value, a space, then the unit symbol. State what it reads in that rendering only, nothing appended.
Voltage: 225 mV
